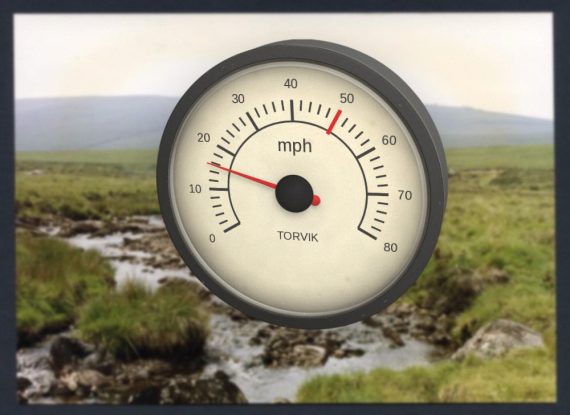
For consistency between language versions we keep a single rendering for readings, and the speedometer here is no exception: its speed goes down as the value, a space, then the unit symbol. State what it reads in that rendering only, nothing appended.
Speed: 16 mph
